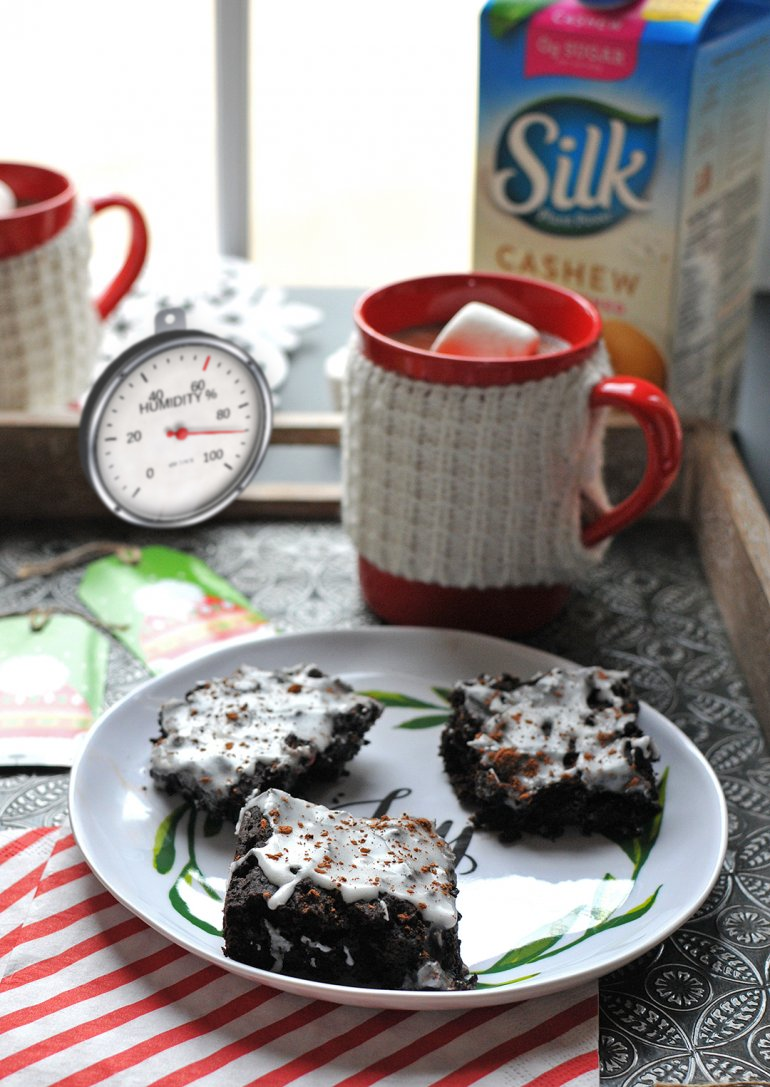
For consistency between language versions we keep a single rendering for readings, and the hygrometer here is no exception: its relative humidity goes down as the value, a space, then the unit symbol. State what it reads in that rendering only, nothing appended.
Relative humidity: 88 %
